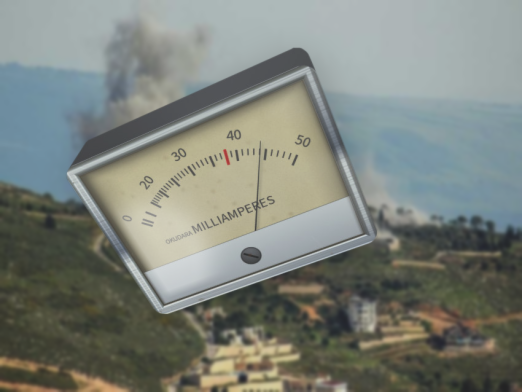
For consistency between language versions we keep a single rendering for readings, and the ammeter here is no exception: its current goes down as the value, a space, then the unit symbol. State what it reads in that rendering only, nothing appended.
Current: 44 mA
